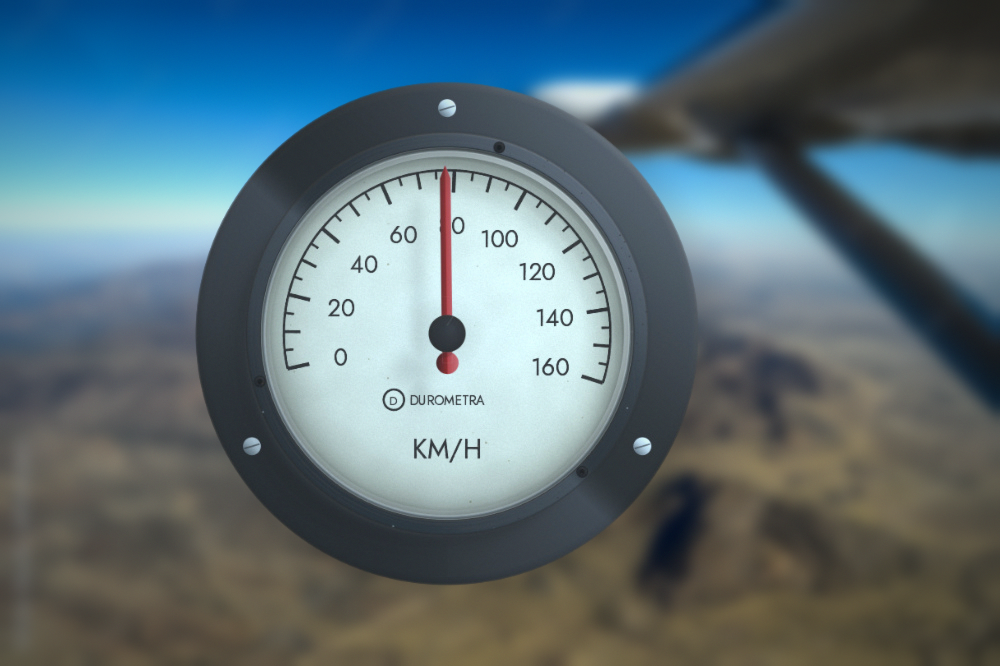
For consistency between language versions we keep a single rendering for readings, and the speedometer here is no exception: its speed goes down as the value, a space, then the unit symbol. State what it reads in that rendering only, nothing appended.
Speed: 77.5 km/h
